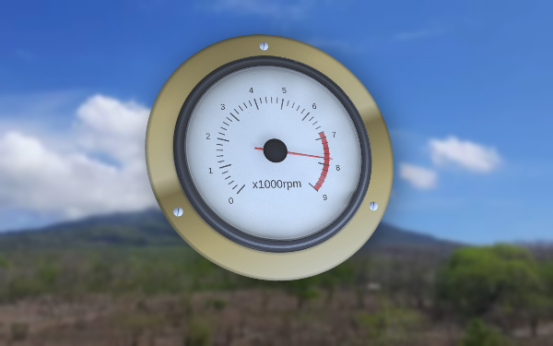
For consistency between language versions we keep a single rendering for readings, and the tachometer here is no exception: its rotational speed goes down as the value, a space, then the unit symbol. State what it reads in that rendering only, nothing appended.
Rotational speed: 7800 rpm
